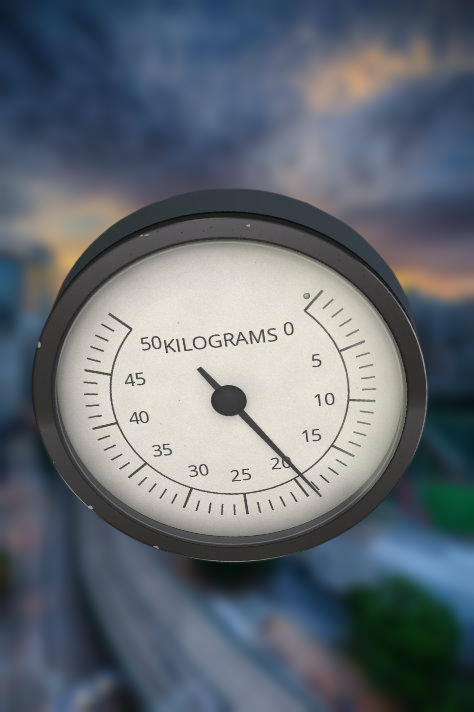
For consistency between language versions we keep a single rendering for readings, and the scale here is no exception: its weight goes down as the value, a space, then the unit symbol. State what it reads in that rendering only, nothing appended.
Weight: 19 kg
